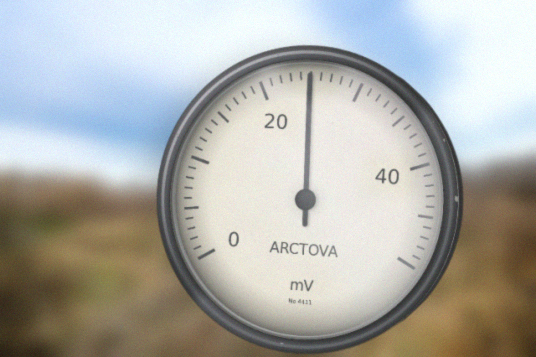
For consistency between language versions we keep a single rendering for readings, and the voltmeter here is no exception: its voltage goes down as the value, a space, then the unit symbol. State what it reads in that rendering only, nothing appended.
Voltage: 25 mV
